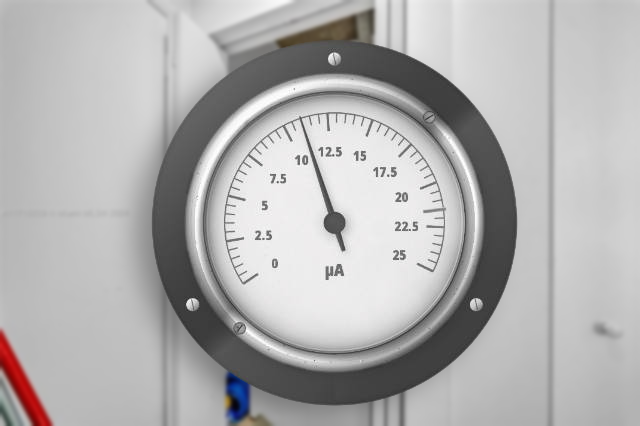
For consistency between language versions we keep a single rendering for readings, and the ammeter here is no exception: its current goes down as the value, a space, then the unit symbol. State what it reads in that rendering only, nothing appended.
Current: 11 µA
